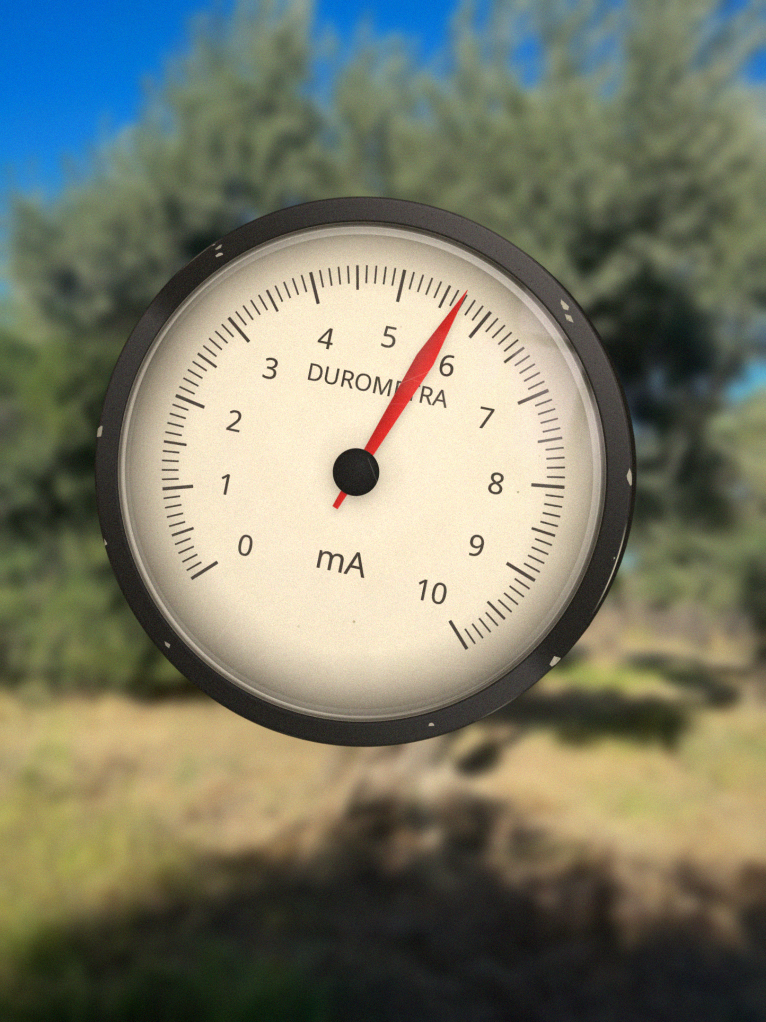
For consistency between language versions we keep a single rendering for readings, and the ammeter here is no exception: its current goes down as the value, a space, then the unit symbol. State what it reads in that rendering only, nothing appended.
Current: 5.7 mA
